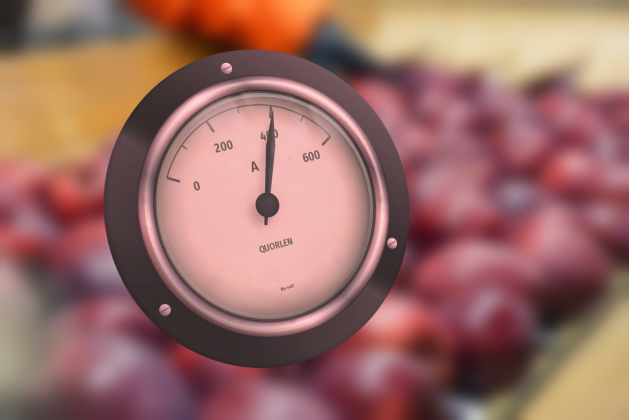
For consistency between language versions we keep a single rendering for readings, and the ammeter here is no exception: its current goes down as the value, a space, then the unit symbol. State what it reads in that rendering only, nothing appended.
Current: 400 A
